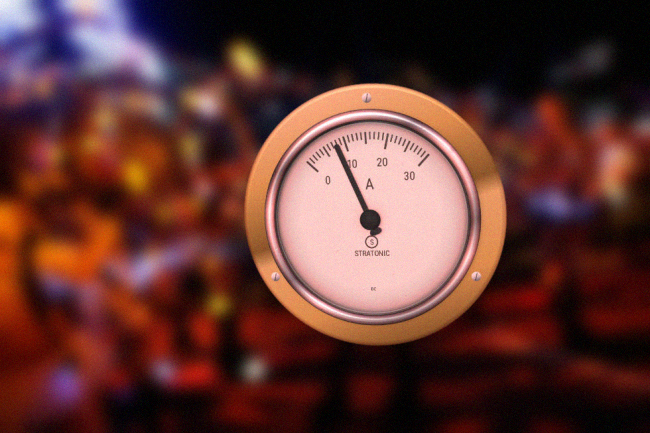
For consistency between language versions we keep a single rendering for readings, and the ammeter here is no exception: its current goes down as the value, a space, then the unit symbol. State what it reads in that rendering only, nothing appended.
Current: 8 A
